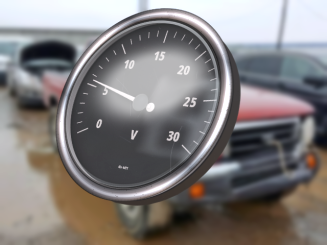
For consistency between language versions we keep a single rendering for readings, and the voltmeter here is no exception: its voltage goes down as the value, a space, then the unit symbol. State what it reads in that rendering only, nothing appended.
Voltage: 5.5 V
